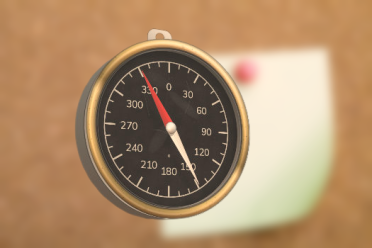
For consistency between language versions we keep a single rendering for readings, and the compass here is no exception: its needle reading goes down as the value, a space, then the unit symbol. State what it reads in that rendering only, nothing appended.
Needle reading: 330 °
